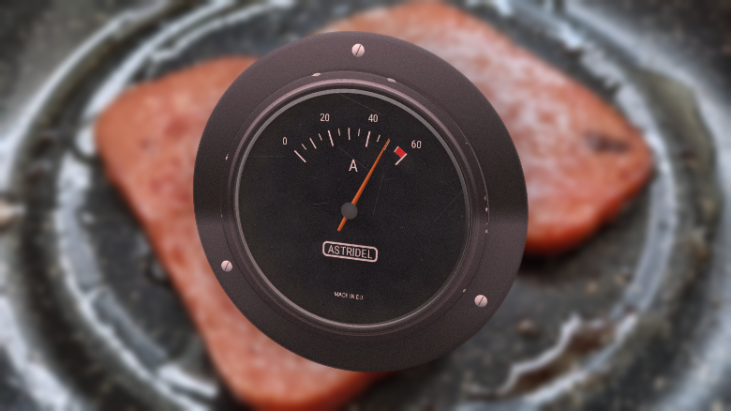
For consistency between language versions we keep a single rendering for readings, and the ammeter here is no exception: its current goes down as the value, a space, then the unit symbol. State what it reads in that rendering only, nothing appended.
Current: 50 A
